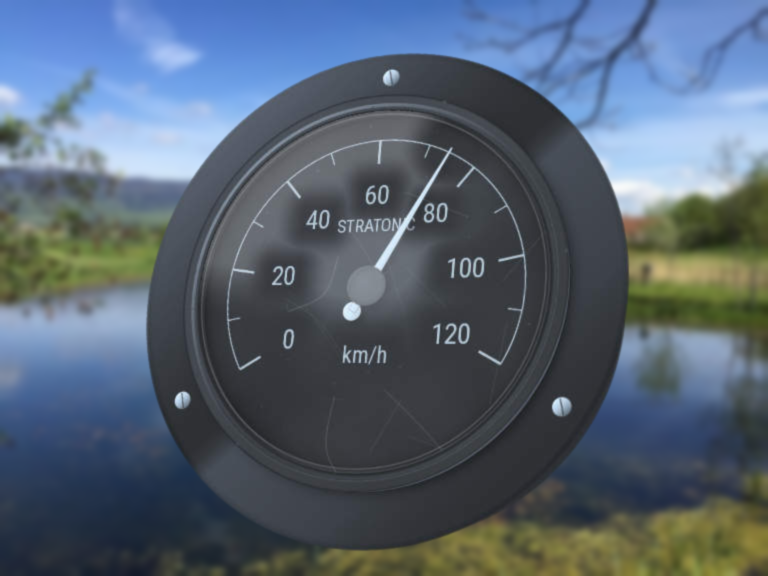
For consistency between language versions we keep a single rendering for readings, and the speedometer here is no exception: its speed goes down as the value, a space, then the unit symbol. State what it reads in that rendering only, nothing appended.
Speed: 75 km/h
